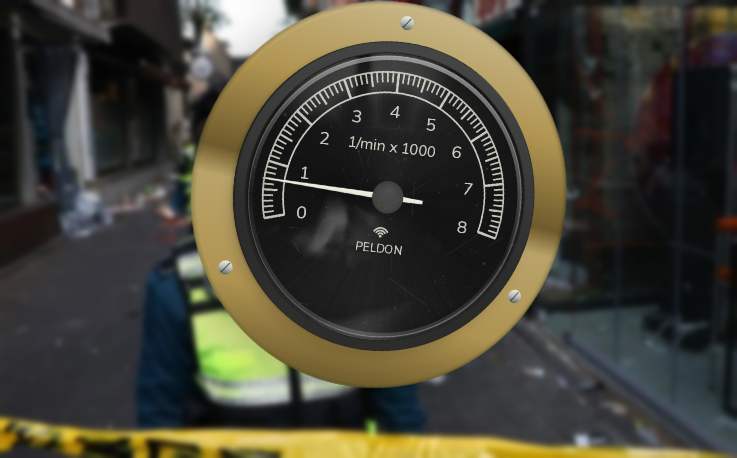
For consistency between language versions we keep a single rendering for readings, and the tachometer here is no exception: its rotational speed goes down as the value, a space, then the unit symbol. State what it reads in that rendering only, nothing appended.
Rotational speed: 700 rpm
